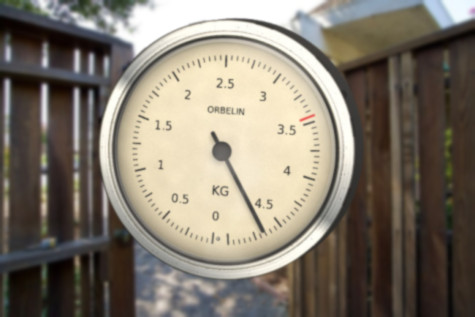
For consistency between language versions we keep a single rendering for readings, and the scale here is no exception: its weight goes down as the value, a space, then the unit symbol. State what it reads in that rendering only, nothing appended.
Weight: 4.65 kg
